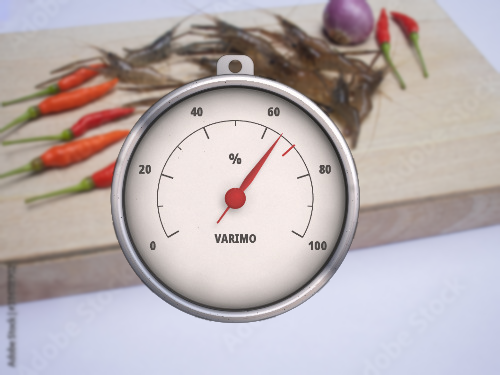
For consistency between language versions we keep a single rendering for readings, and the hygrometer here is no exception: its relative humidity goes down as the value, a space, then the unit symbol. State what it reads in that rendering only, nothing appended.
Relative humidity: 65 %
